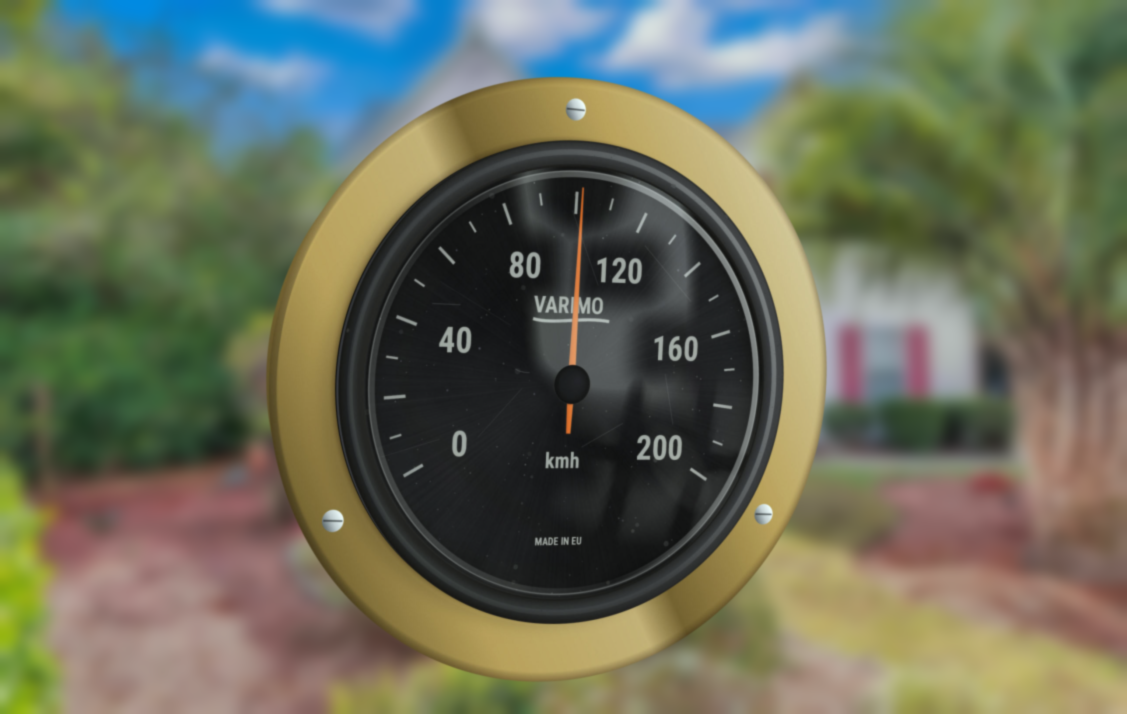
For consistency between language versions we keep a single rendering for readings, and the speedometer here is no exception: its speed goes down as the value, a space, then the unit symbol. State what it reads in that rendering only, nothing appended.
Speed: 100 km/h
